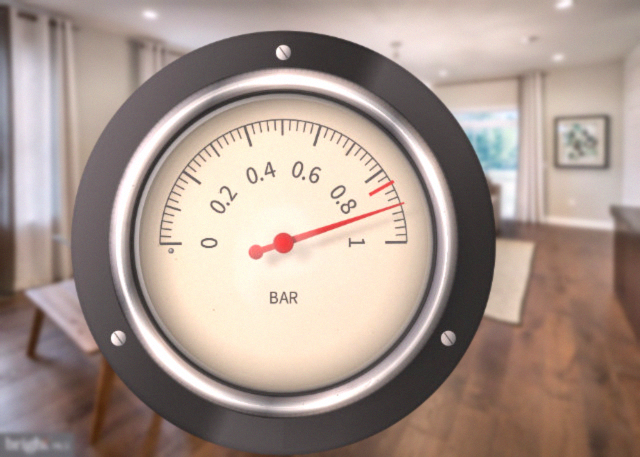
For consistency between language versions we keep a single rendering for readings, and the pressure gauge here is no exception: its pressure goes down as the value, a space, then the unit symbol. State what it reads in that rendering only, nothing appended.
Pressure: 0.9 bar
